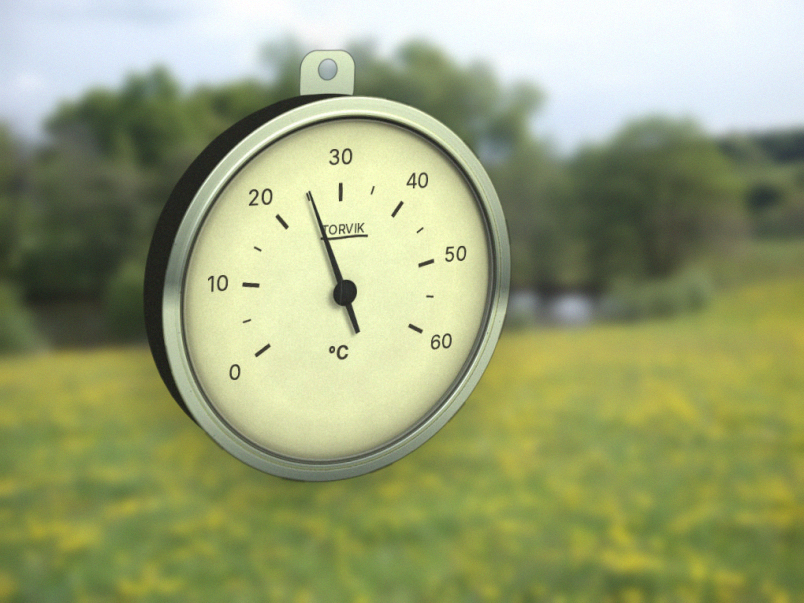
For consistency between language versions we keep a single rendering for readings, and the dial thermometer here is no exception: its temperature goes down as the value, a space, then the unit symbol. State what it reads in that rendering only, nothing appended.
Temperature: 25 °C
